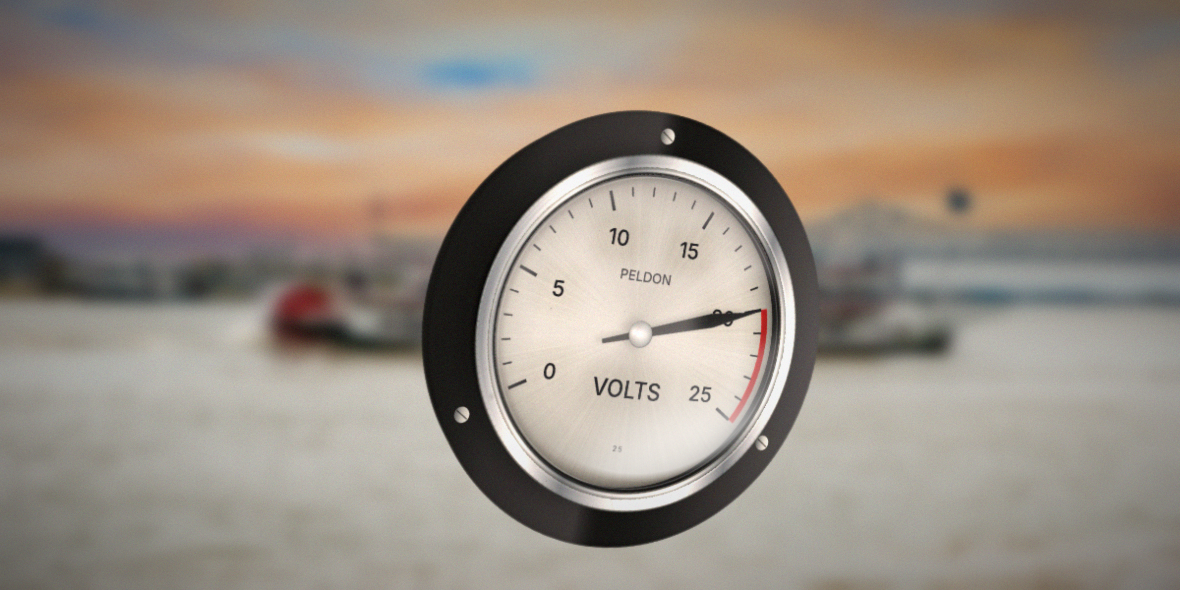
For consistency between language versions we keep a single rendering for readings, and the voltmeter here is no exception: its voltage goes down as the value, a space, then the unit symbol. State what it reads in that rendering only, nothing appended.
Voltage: 20 V
